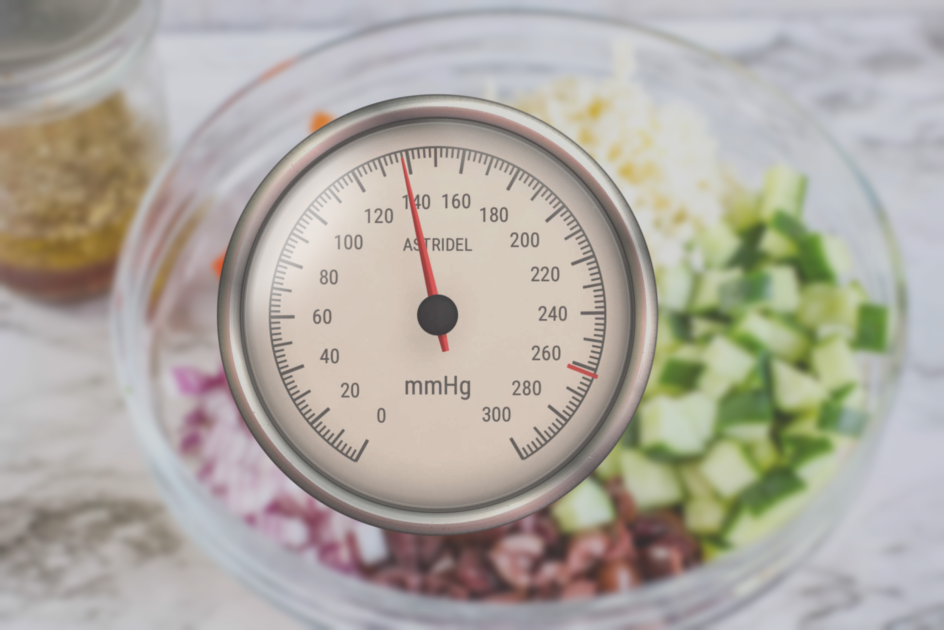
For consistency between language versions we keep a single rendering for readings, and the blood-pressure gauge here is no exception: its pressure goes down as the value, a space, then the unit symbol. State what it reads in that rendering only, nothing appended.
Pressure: 138 mmHg
